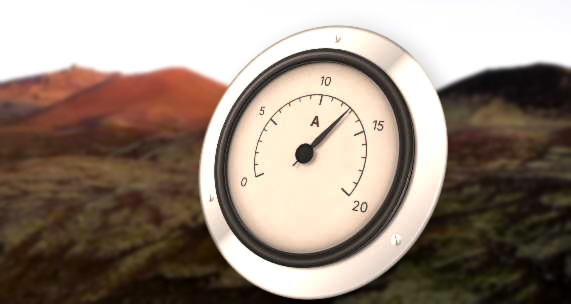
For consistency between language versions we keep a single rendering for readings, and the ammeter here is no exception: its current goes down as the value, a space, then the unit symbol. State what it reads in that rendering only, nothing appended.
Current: 13 A
